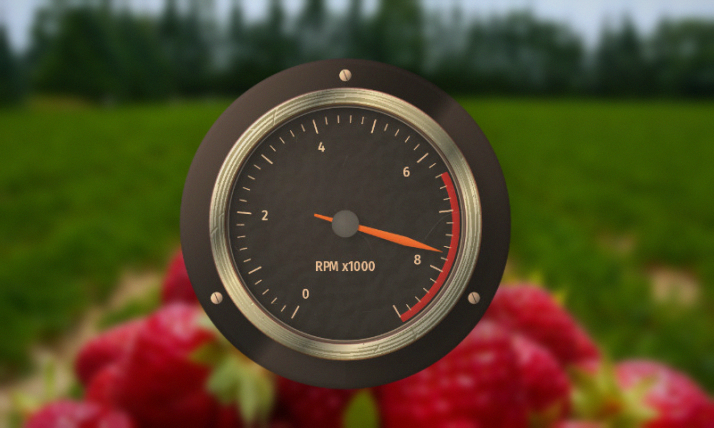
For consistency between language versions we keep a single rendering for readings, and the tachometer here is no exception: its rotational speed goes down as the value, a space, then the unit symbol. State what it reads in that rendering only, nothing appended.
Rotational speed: 7700 rpm
